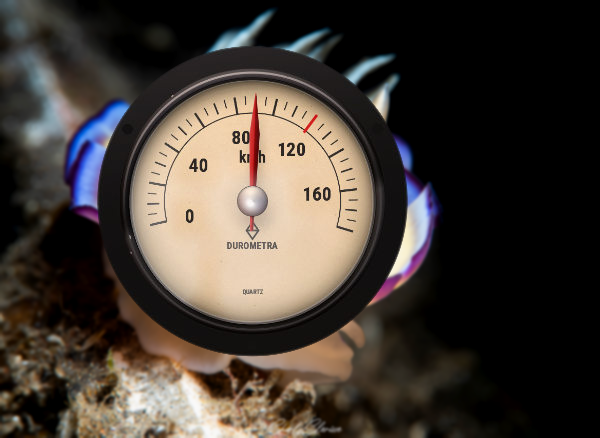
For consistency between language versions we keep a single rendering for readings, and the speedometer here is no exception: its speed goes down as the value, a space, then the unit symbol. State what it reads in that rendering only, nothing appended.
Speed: 90 km/h
